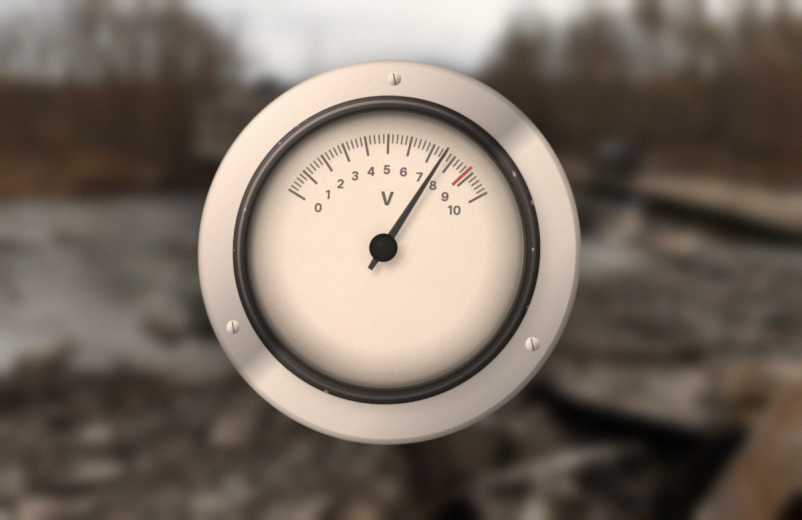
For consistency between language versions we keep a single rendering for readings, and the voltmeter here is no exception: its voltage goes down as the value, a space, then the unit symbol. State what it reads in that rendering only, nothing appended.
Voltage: 7.6 V
